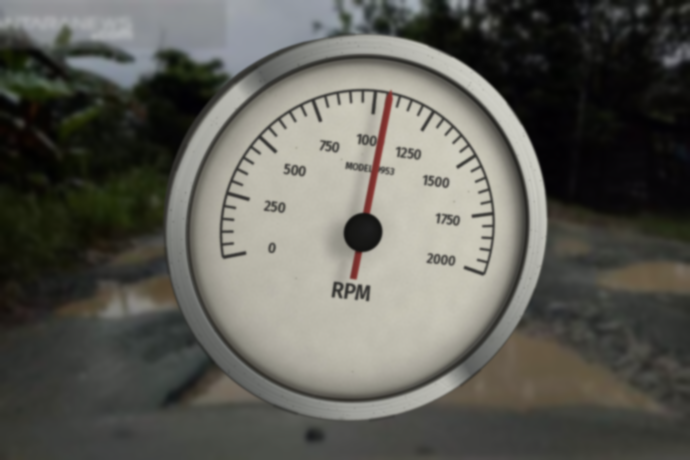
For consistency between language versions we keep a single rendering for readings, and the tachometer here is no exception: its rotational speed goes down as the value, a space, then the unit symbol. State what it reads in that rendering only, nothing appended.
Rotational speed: 1050 rpm
